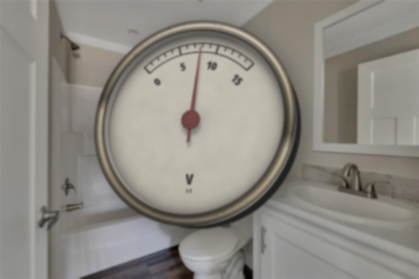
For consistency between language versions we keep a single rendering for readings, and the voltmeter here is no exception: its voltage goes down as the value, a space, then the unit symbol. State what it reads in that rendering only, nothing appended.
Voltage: 8 V
